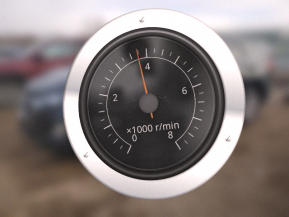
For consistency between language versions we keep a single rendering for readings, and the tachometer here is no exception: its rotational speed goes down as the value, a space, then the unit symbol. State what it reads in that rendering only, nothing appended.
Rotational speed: 3750 rpm
